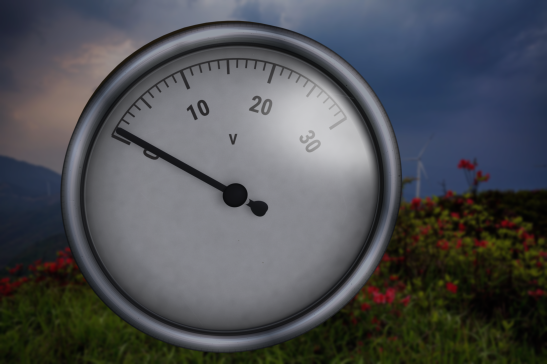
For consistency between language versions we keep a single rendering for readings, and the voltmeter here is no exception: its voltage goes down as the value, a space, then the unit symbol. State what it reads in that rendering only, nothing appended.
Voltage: 1 V
